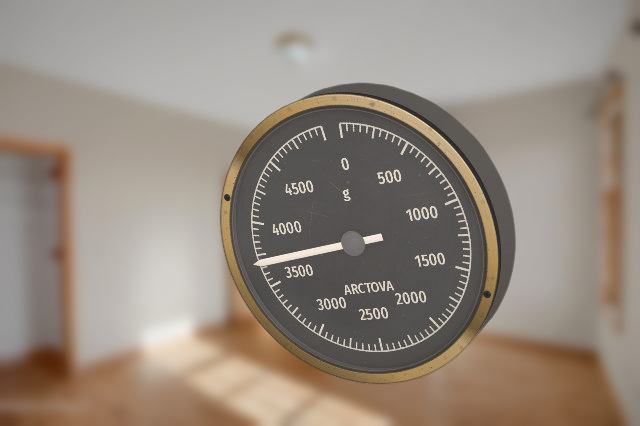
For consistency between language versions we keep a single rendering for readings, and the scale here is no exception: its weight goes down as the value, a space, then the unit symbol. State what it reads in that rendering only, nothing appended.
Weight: 3700 g
